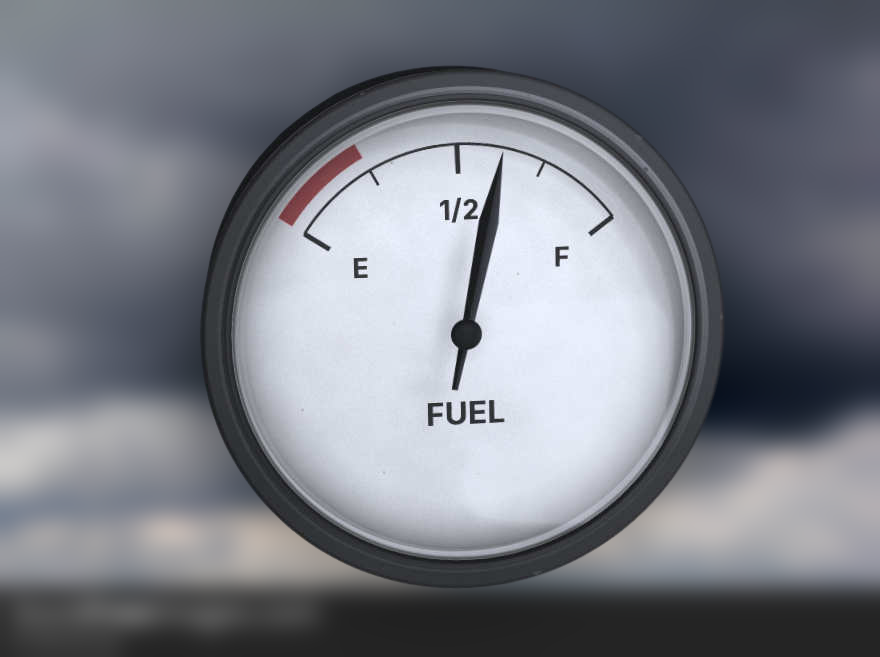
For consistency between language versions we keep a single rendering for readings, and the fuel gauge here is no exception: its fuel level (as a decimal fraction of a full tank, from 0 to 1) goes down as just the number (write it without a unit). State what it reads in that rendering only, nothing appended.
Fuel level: 0.625
